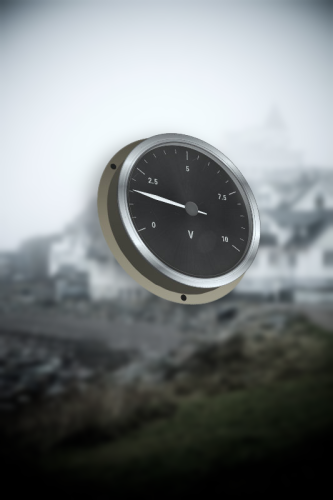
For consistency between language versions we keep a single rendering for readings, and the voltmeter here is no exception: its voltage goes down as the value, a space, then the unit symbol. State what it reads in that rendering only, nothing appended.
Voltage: 1.5 V
